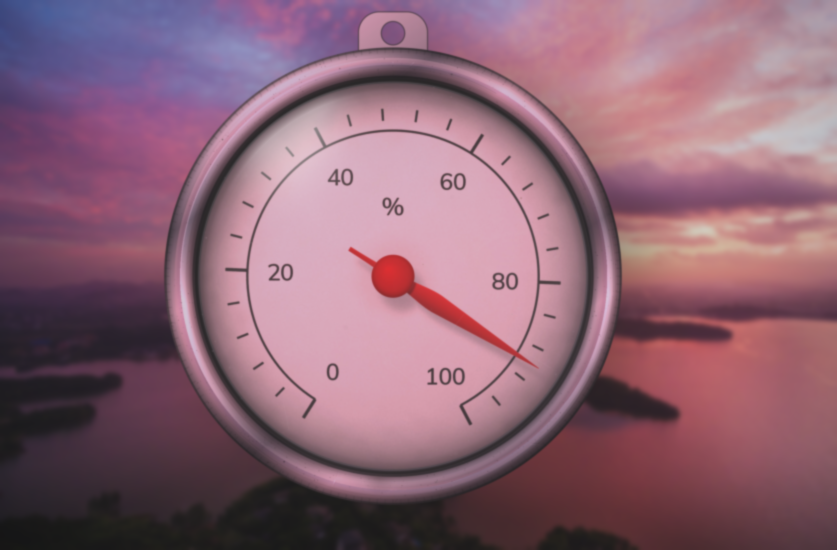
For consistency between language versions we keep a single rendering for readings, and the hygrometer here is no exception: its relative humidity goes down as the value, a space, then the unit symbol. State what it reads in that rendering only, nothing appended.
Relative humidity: 90 %
